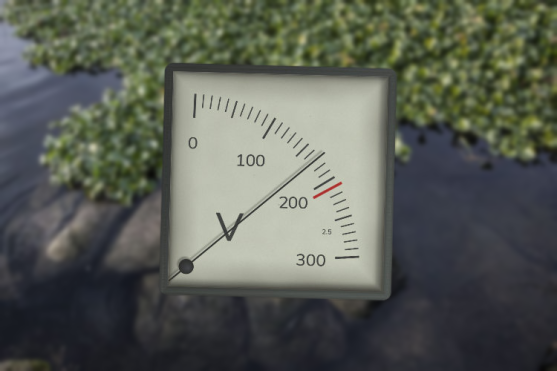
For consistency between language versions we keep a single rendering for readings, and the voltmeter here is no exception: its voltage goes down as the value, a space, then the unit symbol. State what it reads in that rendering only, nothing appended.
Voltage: 170 V
